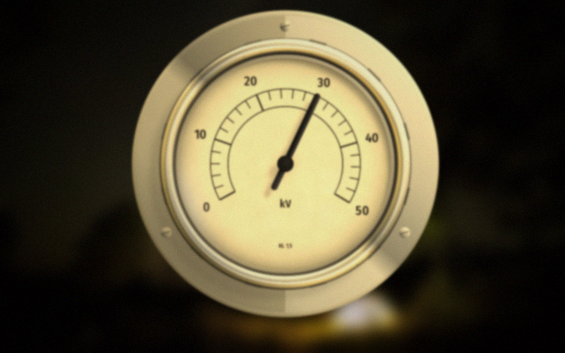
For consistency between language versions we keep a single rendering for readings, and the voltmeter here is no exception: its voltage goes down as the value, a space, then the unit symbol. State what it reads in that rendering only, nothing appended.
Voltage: 30 kV
